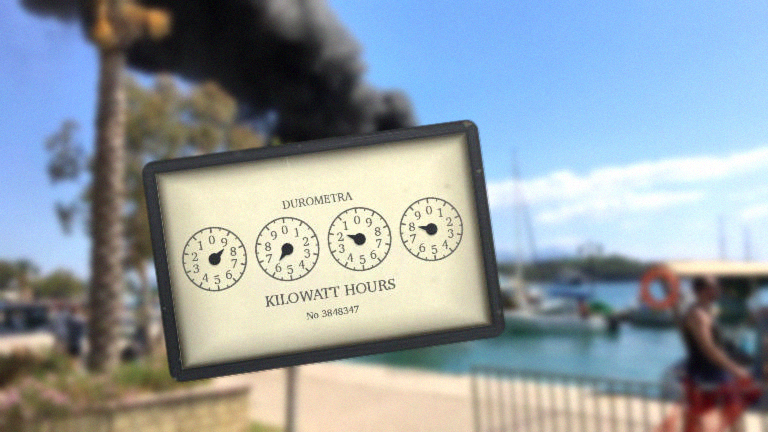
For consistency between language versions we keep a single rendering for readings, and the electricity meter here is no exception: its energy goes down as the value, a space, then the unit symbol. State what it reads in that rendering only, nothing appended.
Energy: 8618 kWh
